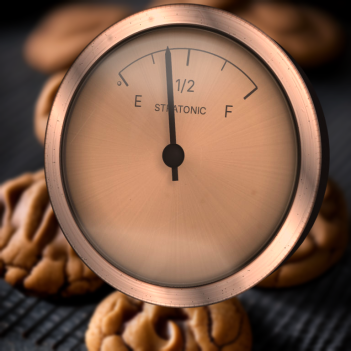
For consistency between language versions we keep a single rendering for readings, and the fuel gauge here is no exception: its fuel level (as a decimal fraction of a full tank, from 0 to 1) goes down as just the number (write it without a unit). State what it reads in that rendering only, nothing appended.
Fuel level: 0.375
